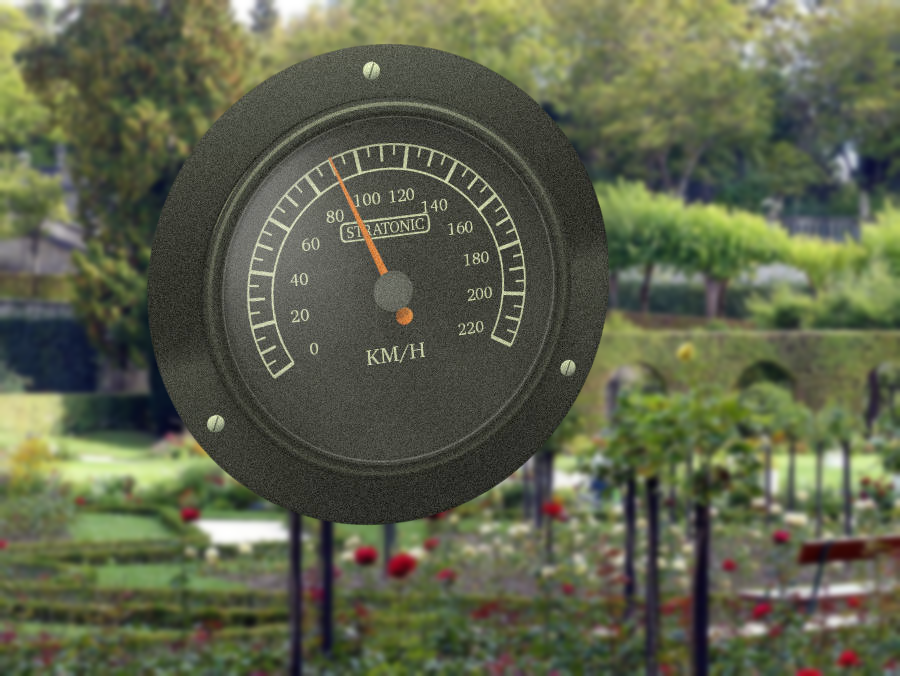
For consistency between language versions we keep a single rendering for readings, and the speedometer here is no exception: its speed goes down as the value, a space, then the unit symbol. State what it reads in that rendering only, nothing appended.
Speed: 90 km/h
